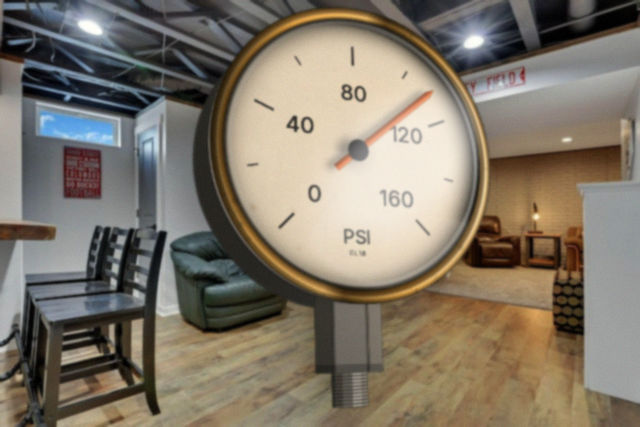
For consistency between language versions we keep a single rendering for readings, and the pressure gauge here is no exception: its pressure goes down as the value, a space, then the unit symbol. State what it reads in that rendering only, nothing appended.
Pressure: 110 psi
